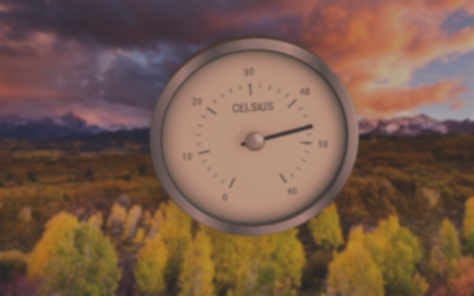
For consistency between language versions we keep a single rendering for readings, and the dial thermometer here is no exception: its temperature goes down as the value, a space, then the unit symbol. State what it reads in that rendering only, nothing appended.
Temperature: 46 °C
